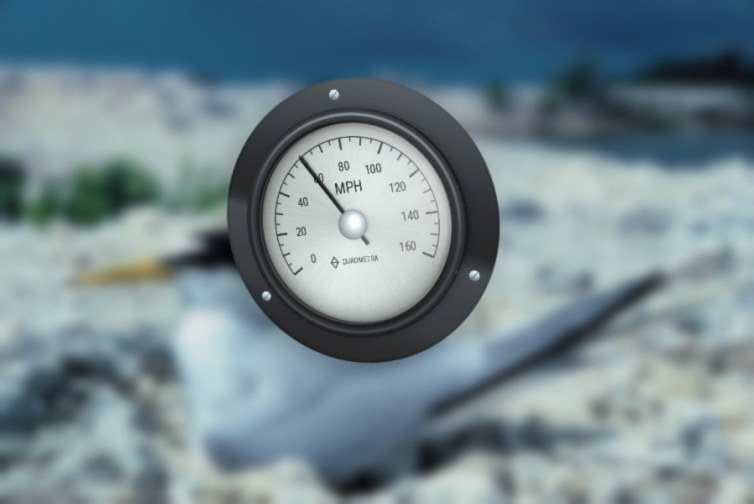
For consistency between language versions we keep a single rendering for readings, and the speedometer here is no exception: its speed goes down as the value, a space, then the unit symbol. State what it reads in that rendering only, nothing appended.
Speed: 60 mph
